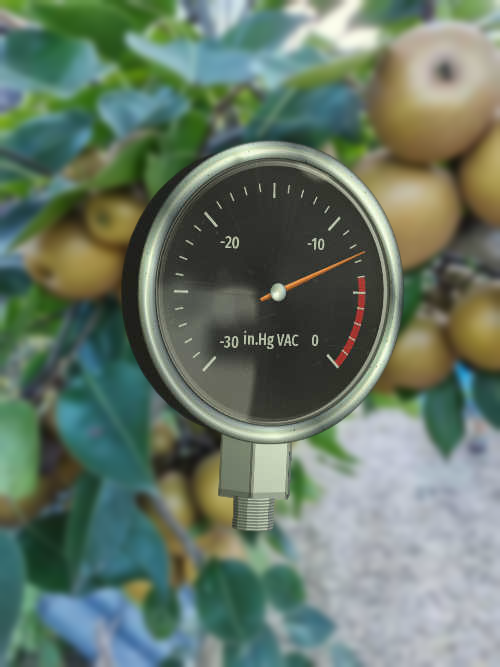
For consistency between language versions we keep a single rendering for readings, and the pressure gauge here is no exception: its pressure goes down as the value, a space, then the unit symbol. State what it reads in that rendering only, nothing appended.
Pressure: -7.5 inHg
